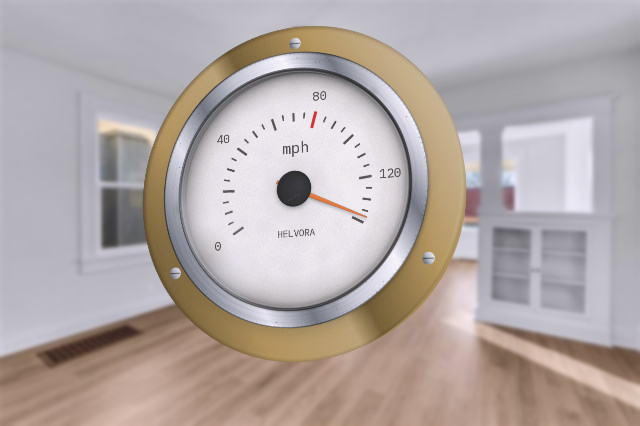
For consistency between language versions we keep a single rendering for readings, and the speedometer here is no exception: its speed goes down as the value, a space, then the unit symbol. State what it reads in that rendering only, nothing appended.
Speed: 137.5 mph
